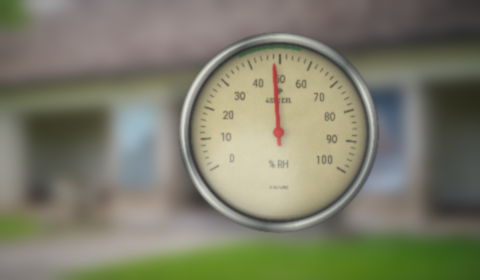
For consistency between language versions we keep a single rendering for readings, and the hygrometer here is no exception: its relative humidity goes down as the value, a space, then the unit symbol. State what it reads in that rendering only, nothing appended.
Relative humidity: 48 %
